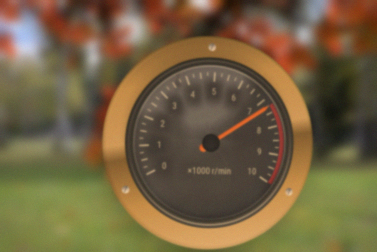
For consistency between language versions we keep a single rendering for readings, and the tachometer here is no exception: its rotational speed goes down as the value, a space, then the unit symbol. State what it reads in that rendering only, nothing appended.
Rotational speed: 7250 rpm
